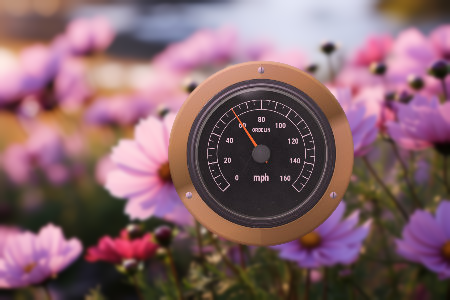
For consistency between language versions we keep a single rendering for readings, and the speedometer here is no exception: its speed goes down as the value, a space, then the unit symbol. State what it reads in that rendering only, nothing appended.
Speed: 60 mph
